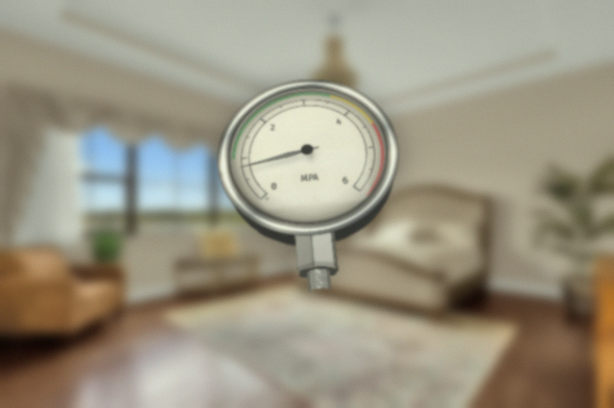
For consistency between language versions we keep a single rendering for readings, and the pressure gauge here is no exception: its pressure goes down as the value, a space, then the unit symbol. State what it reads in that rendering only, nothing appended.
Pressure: 0.75 MPa
